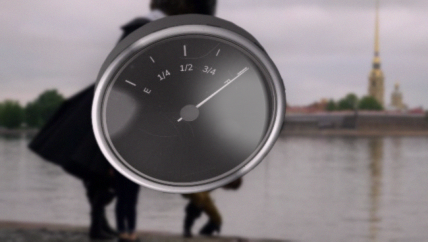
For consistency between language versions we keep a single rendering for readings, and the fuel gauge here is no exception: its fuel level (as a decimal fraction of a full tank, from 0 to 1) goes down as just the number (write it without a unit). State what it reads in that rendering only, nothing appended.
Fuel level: 1
